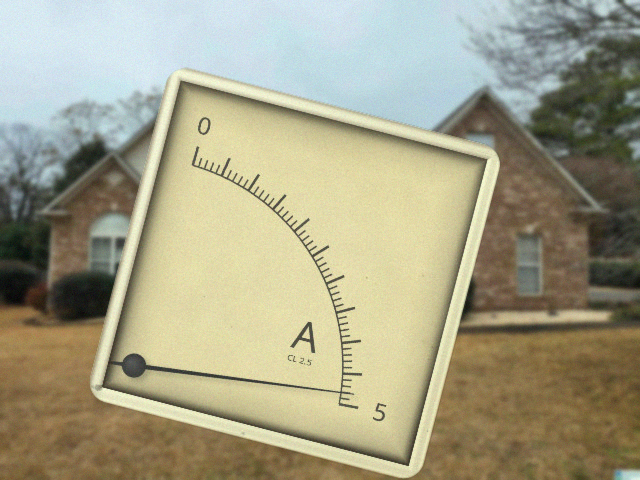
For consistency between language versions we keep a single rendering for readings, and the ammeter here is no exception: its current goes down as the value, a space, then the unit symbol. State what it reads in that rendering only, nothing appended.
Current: 4.8 A
